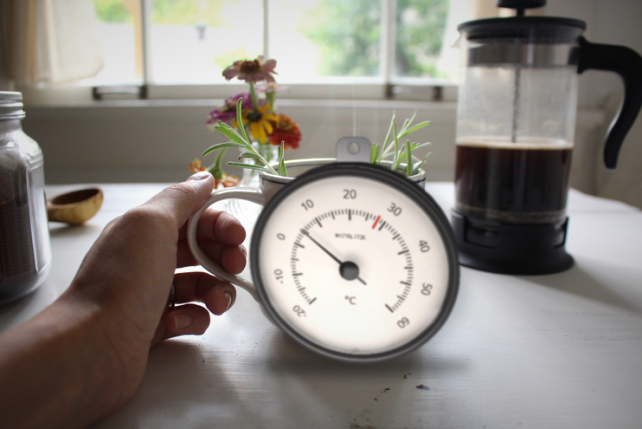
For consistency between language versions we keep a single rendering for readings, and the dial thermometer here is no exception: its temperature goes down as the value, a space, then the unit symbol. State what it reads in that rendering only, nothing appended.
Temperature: 5 °C
